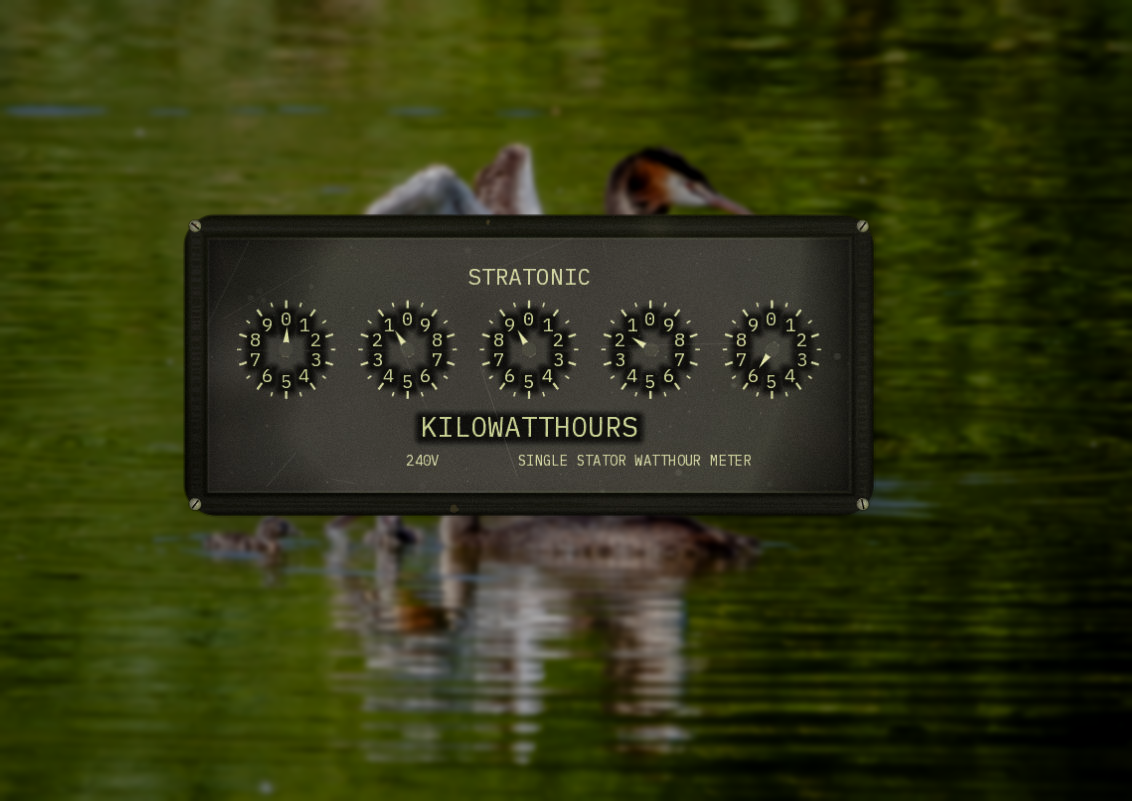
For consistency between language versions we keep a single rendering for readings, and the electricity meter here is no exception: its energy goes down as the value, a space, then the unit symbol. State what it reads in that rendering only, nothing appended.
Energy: 916 kWh
